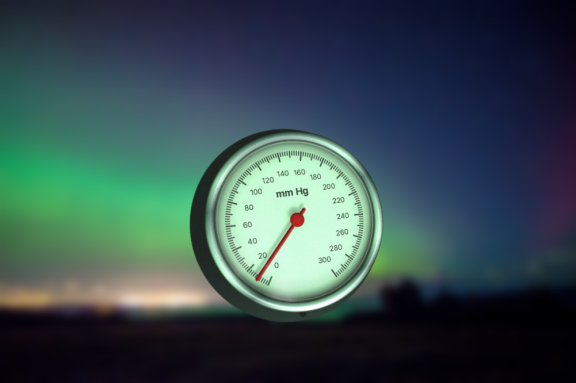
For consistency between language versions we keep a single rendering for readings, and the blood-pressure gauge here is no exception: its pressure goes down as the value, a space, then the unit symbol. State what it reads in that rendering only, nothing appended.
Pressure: 10 mmHg
